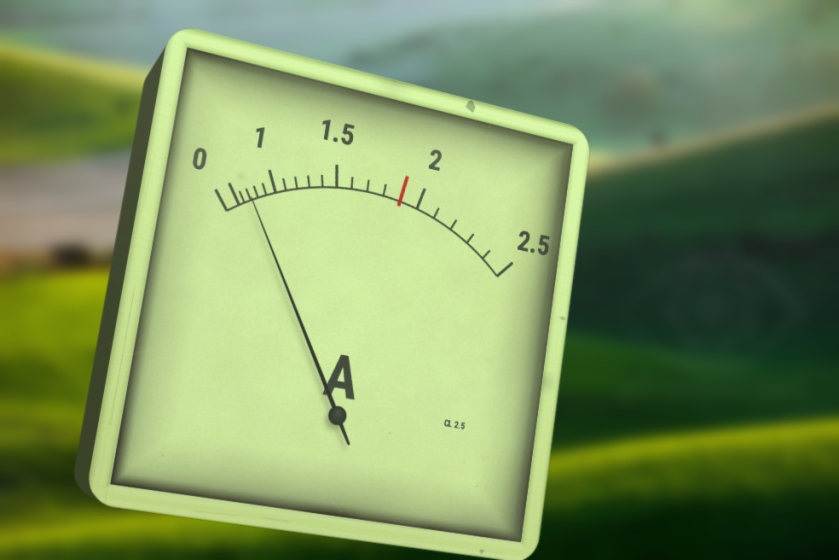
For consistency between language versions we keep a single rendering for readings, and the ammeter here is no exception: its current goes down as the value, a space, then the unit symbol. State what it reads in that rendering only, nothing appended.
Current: 0.7 A
